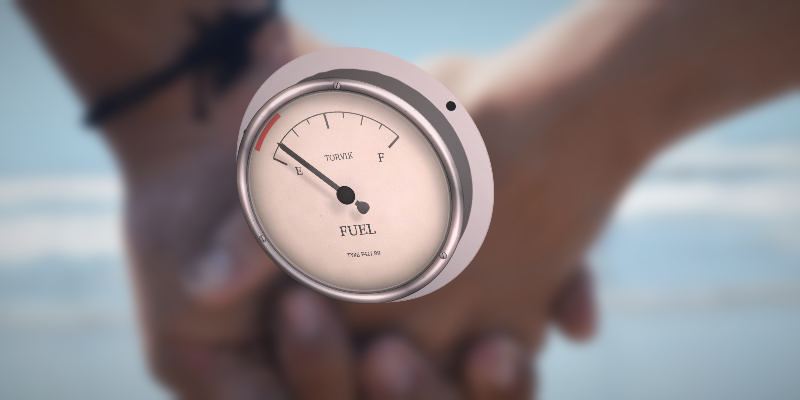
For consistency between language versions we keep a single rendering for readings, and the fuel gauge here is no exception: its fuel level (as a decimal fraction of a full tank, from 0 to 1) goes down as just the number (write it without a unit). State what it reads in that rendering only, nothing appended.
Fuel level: 0.125
